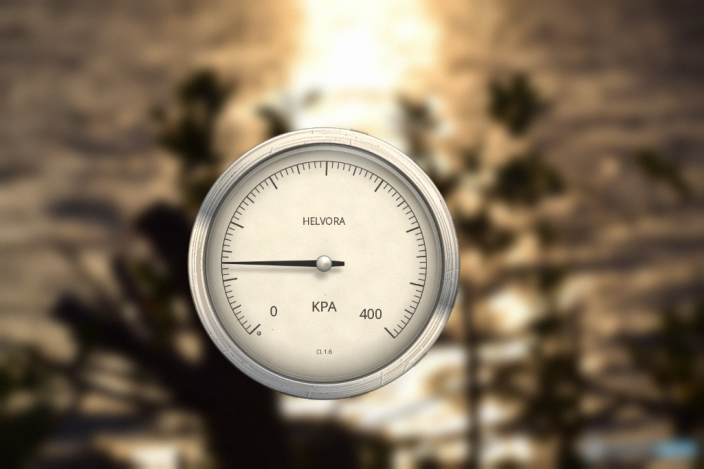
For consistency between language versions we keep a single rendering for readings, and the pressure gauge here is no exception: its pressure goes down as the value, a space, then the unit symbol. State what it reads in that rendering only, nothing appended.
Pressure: 65 kPa
